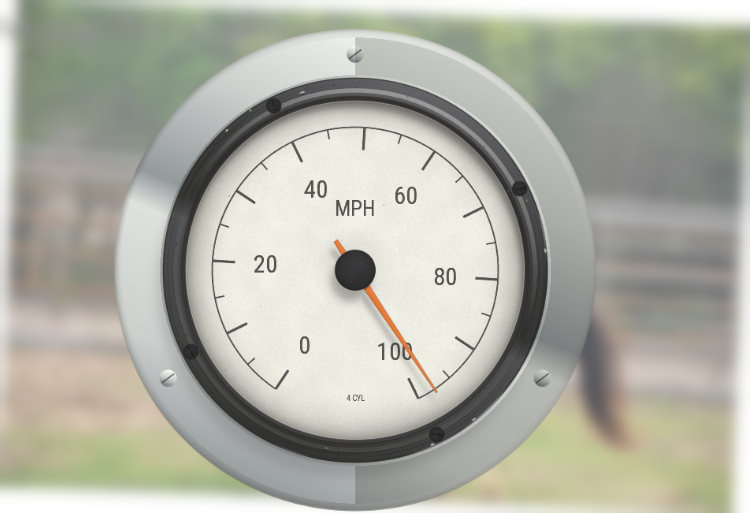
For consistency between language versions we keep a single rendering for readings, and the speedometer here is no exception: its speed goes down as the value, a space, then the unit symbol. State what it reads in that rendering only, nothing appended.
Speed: 97.5 mph
